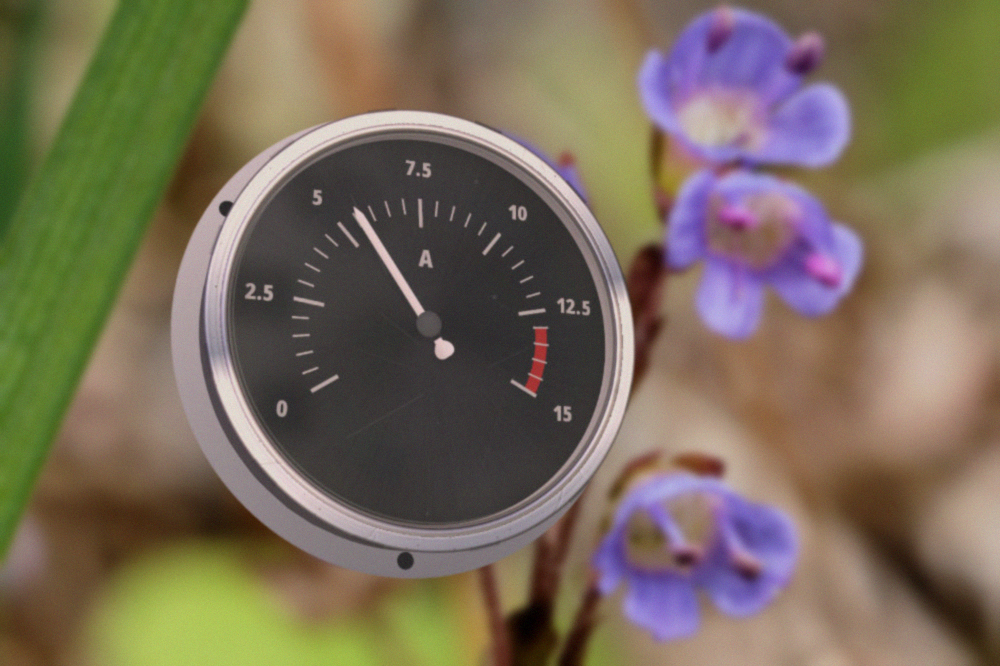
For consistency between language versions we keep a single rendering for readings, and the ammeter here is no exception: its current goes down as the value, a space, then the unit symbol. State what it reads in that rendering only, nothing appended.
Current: 5.5 A
